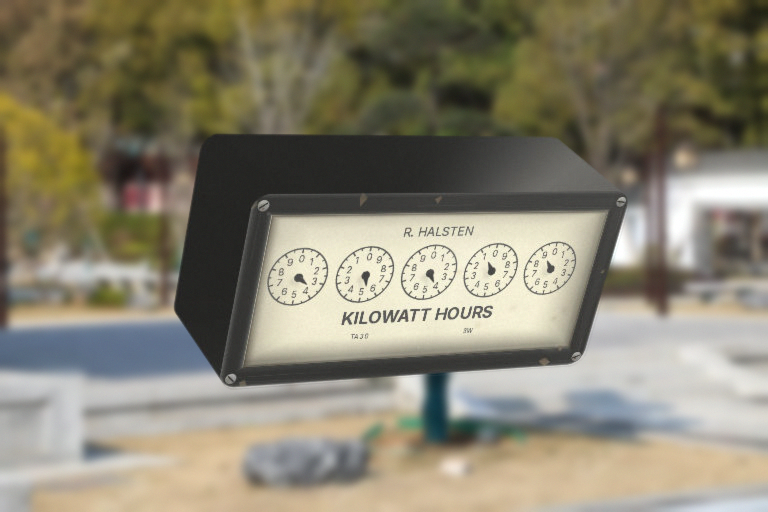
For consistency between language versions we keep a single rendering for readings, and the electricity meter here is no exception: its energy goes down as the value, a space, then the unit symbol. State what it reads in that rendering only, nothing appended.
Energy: 35409 kWh
